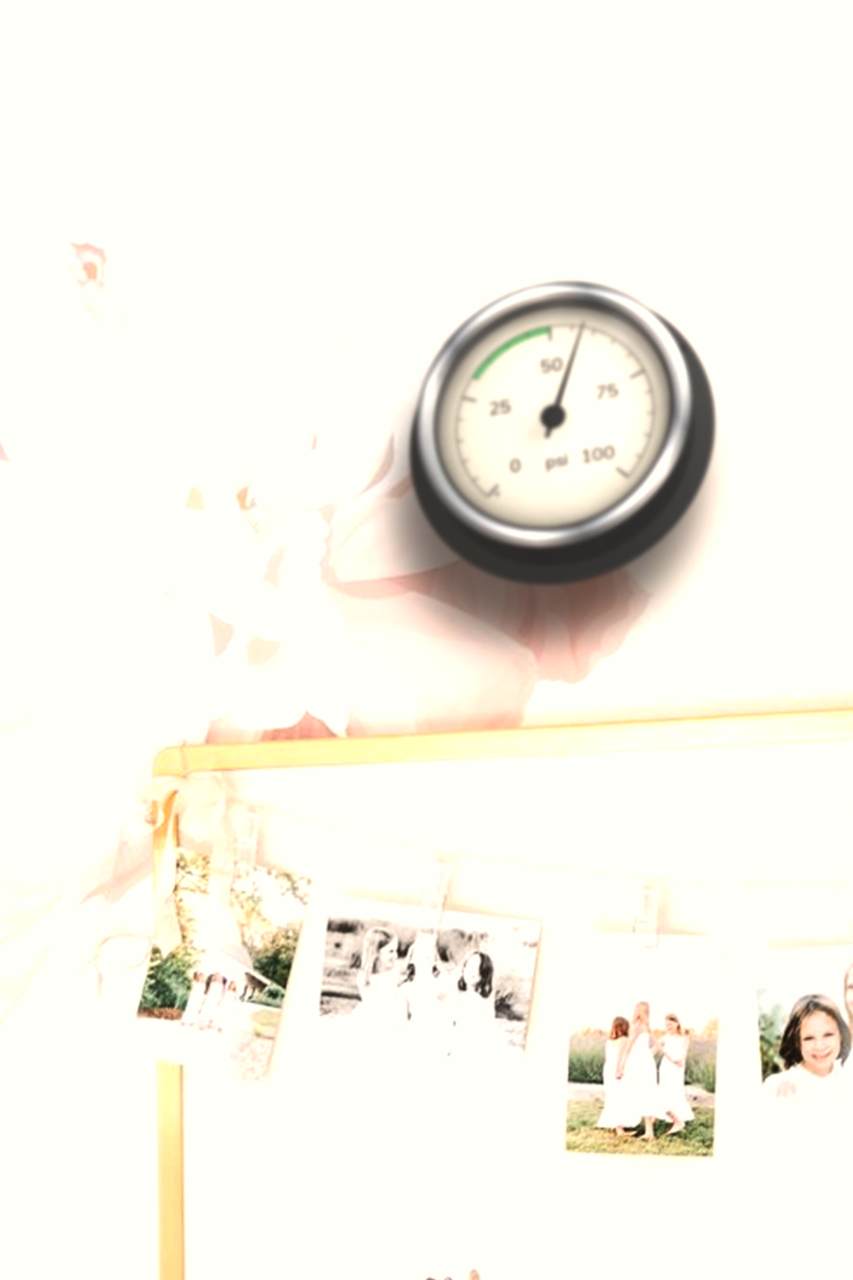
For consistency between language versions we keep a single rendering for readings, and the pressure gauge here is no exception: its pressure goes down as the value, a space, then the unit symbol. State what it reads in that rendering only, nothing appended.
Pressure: 57.5 psi
